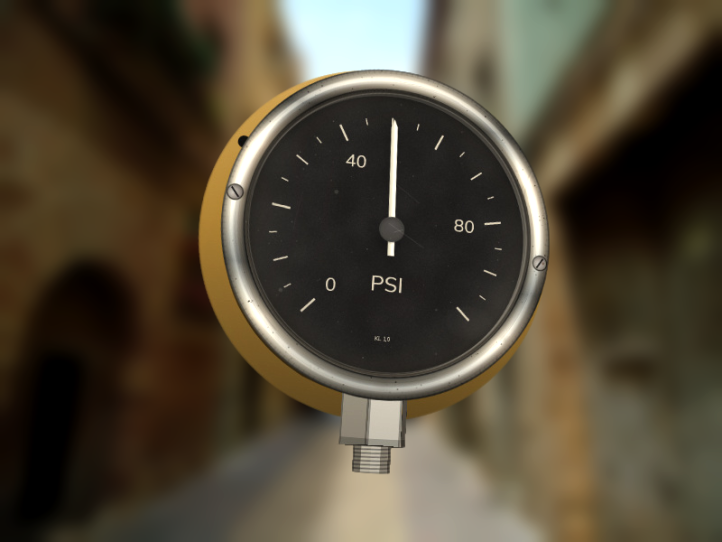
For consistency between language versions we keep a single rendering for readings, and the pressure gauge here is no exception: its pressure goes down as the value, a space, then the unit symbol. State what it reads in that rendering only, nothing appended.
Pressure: 50 psi
